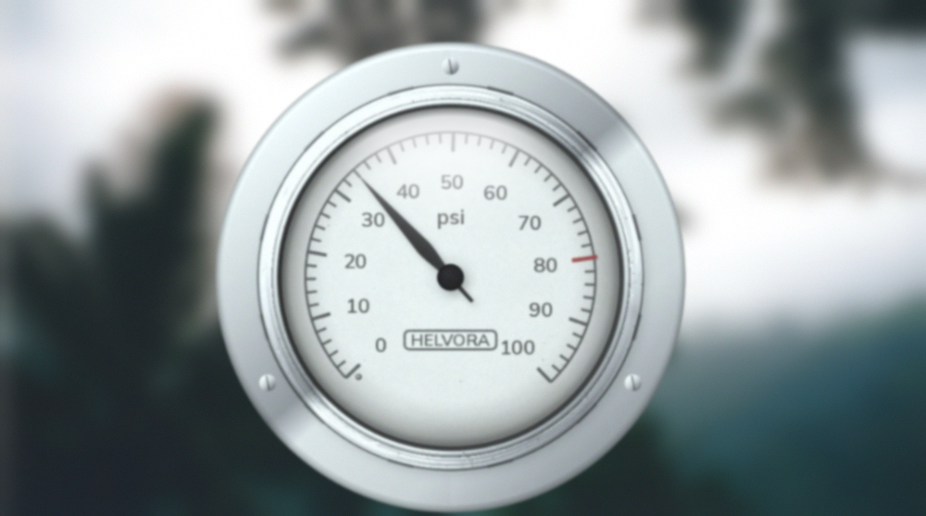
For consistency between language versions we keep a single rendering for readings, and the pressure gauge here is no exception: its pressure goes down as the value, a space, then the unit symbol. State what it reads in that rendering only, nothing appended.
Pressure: 34 psi
